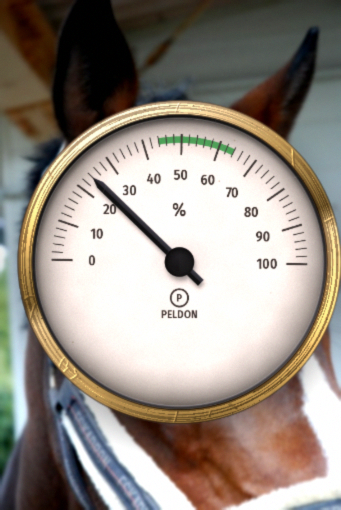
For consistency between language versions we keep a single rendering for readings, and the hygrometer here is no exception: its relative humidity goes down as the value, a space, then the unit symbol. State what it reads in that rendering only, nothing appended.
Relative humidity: 24 %
